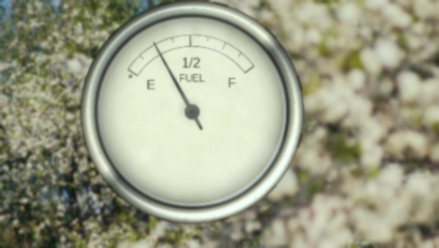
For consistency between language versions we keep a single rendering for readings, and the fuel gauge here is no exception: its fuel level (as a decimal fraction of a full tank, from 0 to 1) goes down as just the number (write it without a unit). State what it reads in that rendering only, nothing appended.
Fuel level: 0.25
